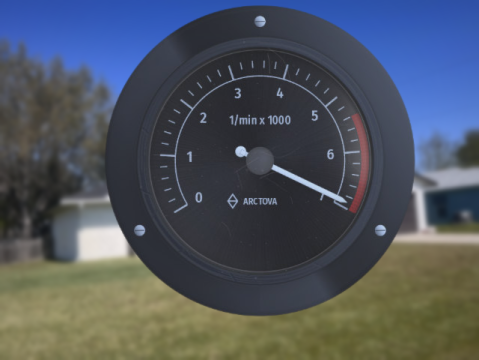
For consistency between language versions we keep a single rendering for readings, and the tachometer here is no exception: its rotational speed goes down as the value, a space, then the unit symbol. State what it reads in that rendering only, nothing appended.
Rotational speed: 6900 rpm
